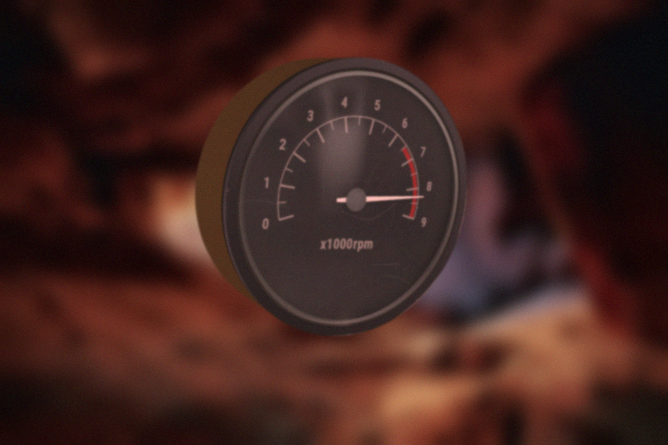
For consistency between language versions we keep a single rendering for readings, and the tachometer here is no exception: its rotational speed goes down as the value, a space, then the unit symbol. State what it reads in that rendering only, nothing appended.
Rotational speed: 8250 rpm
